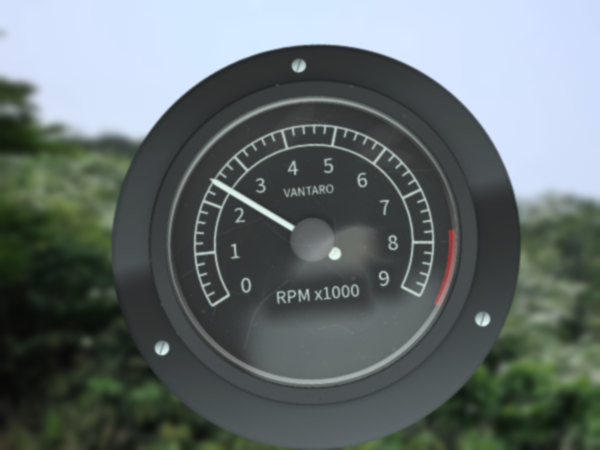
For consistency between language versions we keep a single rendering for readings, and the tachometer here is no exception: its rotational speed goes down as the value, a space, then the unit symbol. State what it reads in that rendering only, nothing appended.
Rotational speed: 2400 rpm
